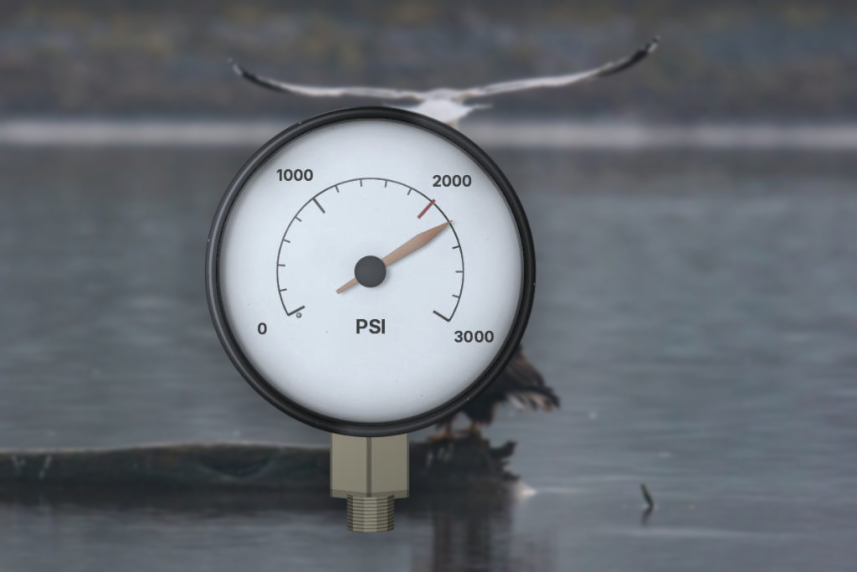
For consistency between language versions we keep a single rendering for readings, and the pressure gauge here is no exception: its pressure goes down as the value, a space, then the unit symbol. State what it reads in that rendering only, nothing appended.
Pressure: 2200 psi
